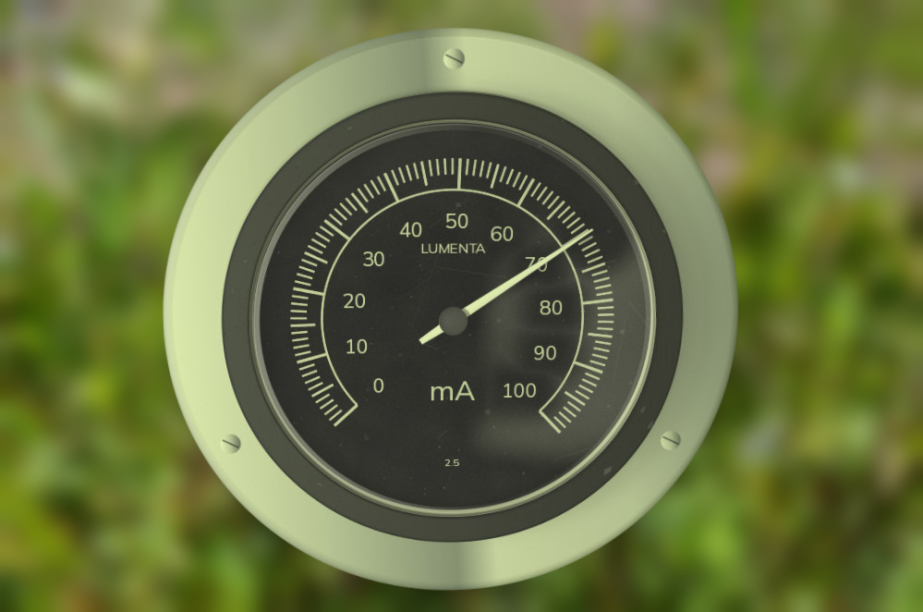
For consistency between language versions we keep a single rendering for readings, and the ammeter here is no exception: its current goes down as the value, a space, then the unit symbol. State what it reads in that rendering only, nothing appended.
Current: 70 mA
